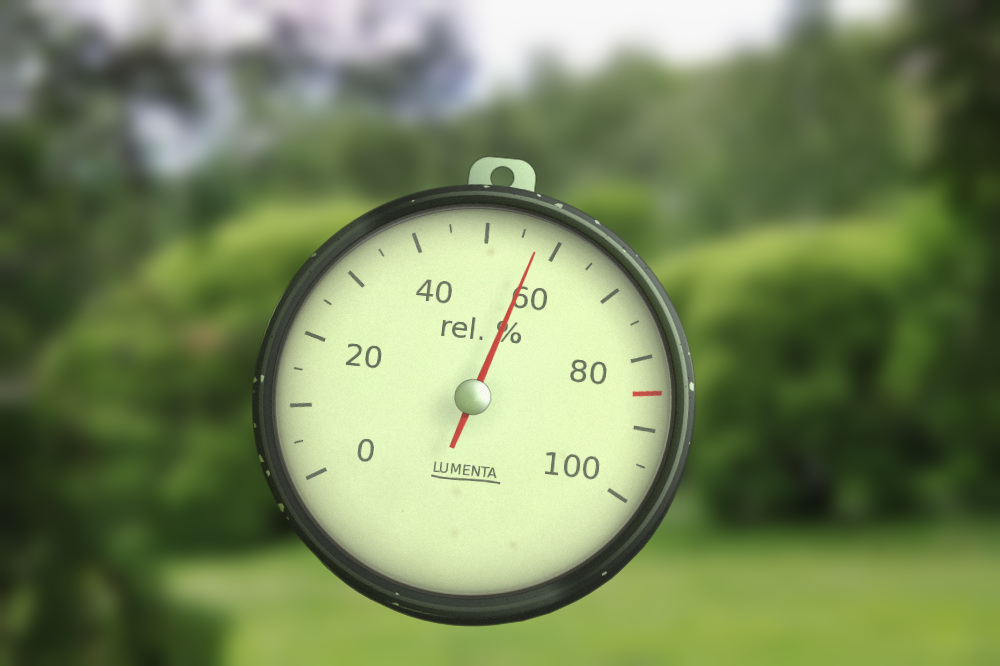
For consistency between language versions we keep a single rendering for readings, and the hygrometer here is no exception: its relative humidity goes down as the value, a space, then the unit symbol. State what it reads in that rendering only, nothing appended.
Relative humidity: 57.5 %
